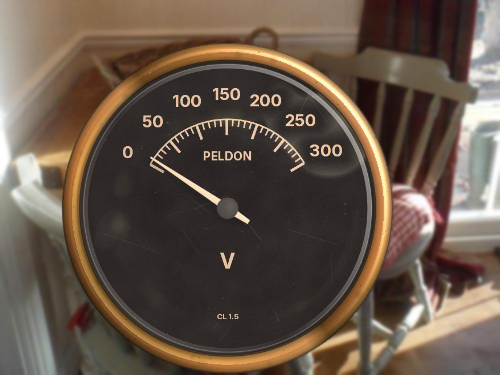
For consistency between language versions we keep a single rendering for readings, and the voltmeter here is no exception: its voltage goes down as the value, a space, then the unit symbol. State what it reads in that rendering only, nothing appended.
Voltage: 10 V
